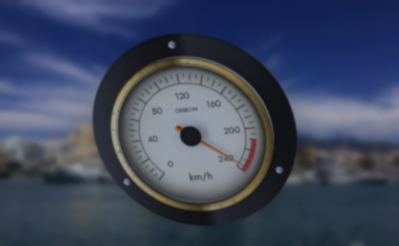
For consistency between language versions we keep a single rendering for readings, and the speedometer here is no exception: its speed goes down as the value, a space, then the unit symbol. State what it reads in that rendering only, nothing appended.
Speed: 235 km/h
